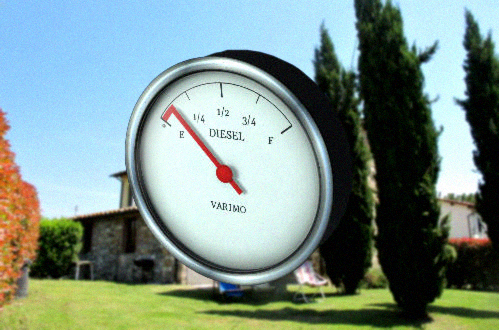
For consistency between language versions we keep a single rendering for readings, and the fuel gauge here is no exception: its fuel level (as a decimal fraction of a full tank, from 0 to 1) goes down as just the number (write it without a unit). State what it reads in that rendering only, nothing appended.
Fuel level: 0.125
